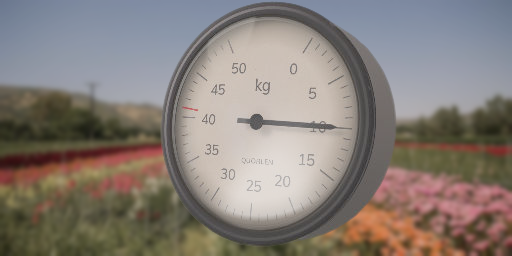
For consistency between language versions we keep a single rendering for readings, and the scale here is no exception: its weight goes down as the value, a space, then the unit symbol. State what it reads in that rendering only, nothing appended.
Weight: 10 kg
